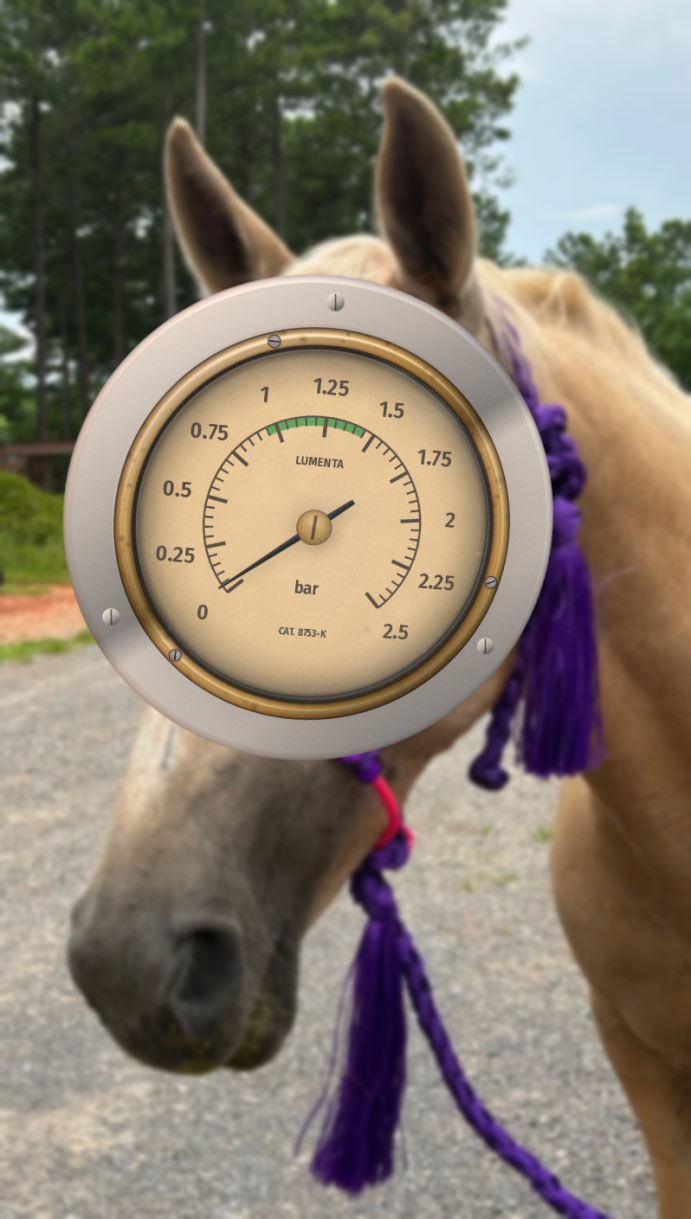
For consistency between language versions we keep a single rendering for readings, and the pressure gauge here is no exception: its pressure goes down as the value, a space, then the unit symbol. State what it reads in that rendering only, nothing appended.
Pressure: 0.05 bar
